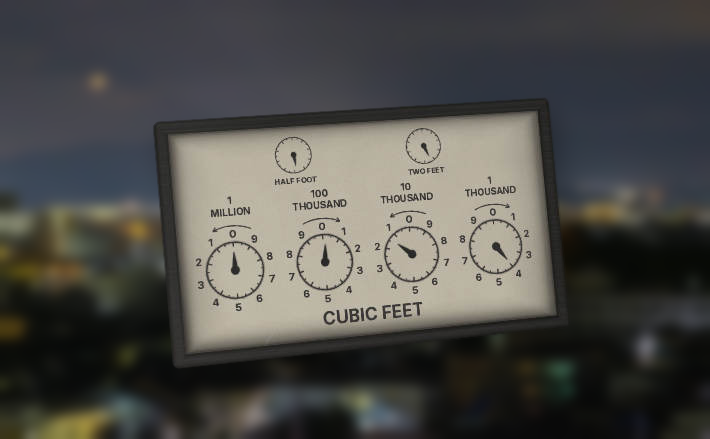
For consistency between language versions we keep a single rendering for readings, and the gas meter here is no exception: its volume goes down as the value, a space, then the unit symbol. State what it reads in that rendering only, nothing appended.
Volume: 1400 ft³
